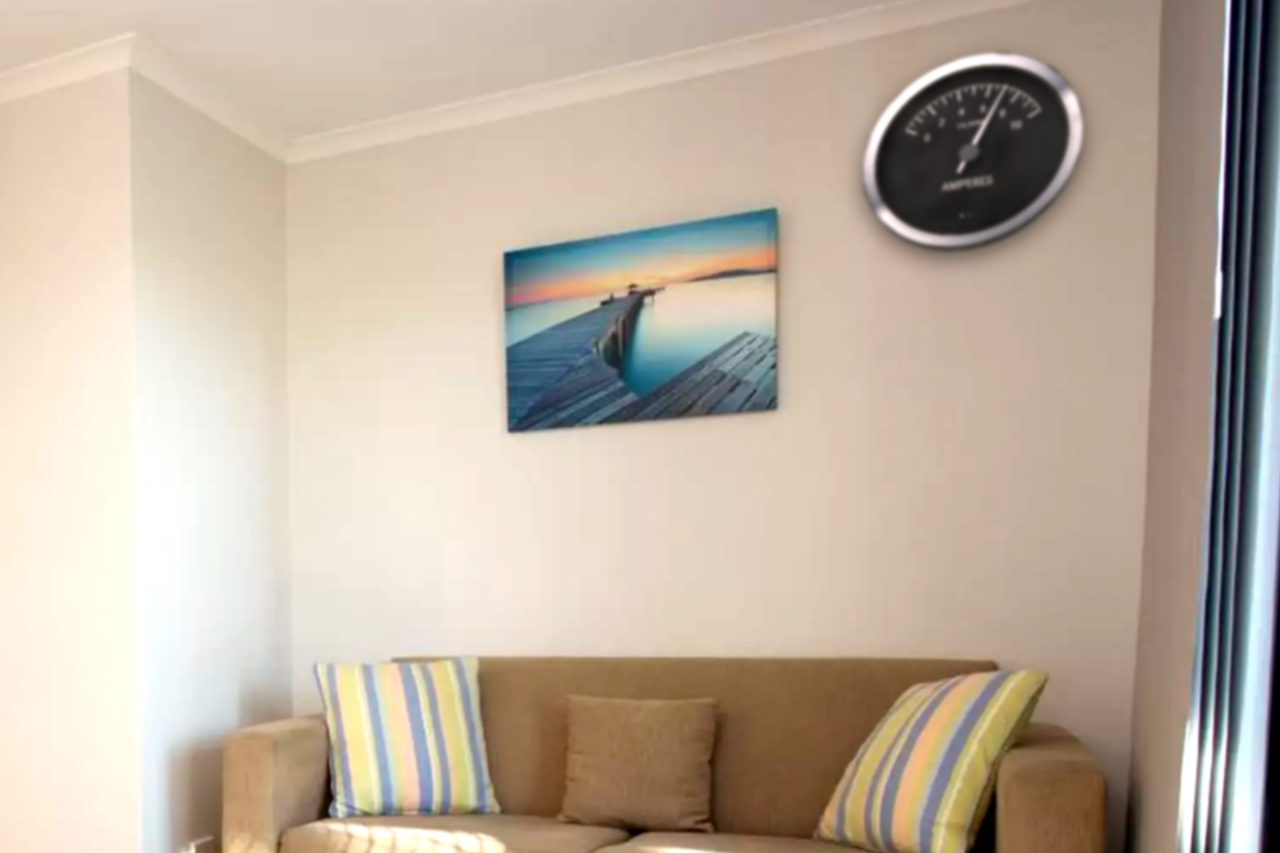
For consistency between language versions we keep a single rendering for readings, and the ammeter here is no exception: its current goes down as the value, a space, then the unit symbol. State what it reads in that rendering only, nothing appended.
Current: 7 A
